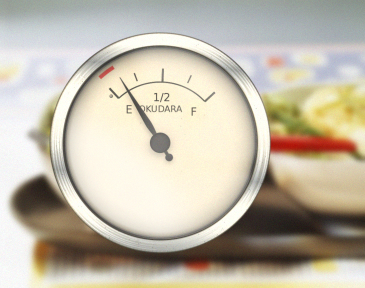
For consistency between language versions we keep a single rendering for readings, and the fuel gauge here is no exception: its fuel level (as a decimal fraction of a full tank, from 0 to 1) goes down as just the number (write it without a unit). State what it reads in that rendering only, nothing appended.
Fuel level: 0.125
